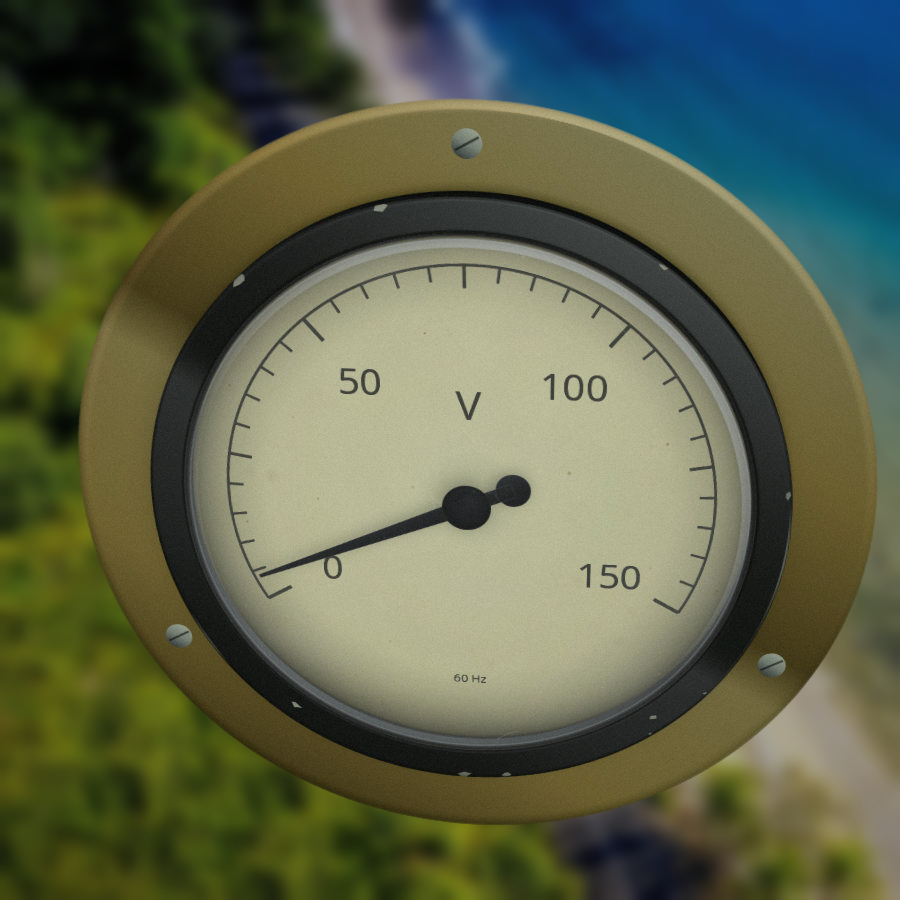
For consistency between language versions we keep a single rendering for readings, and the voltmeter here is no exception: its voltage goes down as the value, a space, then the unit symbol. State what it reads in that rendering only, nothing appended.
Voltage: 5 V
